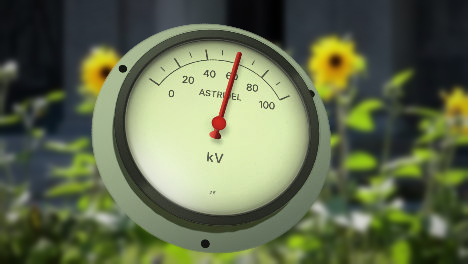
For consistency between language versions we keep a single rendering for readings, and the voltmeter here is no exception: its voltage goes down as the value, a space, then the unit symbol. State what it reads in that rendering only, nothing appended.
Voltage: 60 kV
